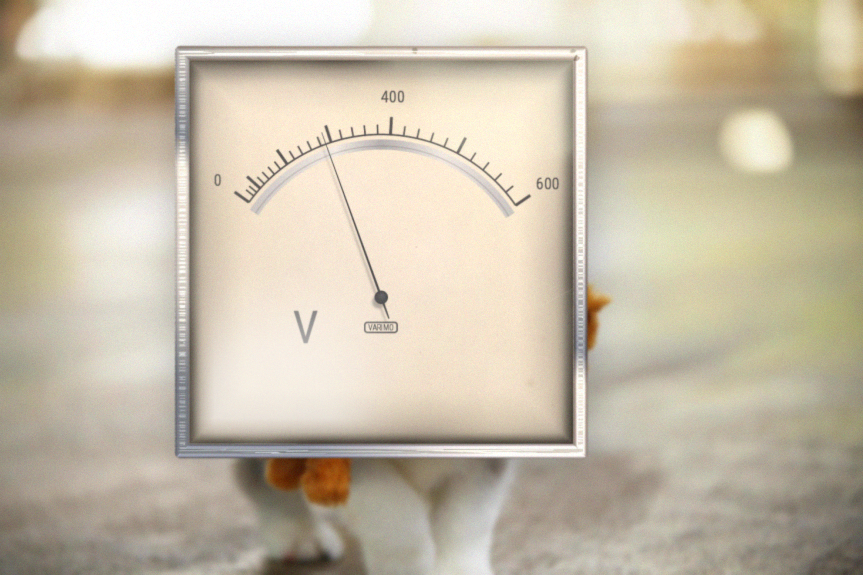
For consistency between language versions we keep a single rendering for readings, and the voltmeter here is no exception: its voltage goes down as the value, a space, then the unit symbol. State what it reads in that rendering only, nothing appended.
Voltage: 290 V
